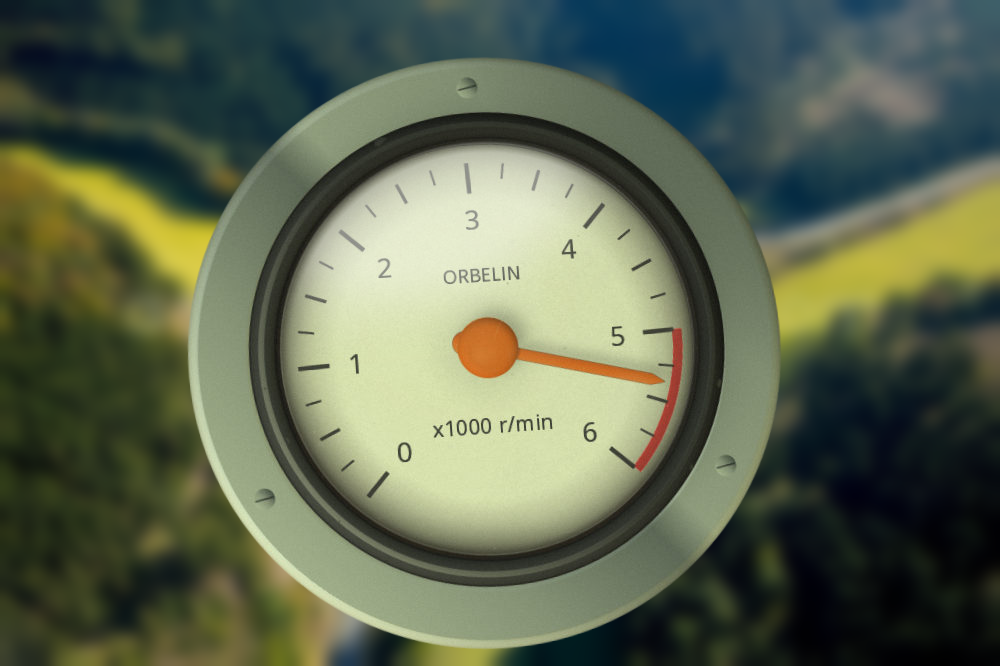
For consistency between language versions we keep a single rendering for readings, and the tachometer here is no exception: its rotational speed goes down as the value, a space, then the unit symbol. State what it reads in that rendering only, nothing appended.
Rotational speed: 5375 rpm
